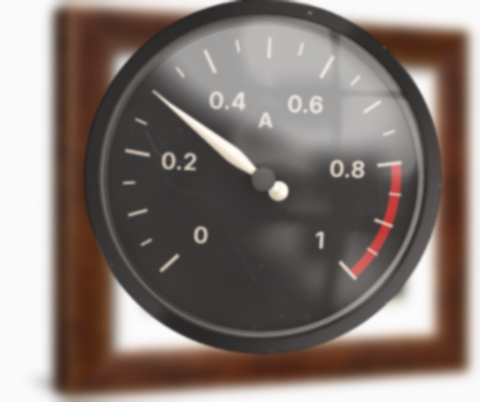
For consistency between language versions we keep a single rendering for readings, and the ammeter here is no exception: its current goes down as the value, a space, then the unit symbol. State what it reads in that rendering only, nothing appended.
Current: 0.3 A
